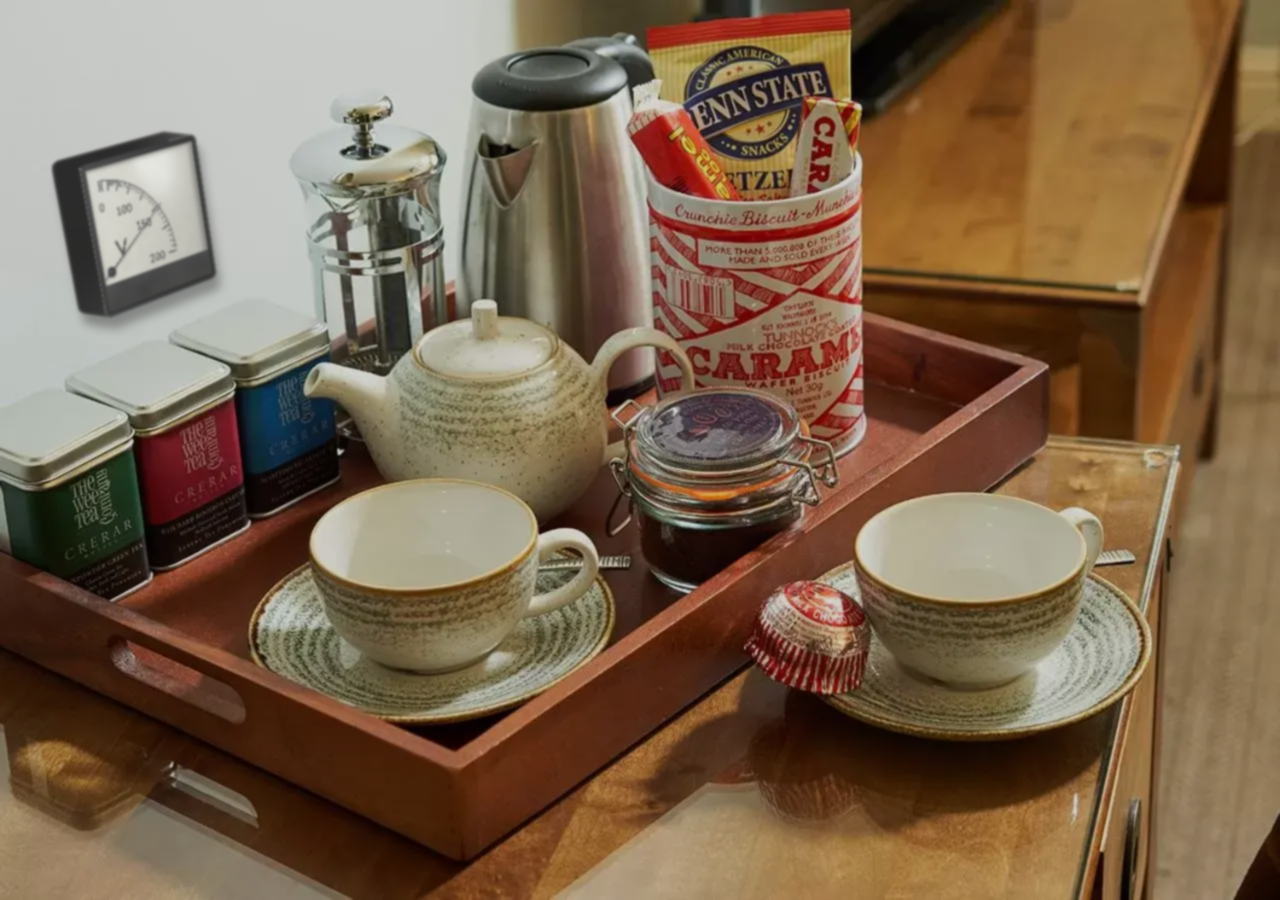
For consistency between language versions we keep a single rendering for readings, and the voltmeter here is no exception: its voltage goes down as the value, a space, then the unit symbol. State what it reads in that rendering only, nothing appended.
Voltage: 150 V
